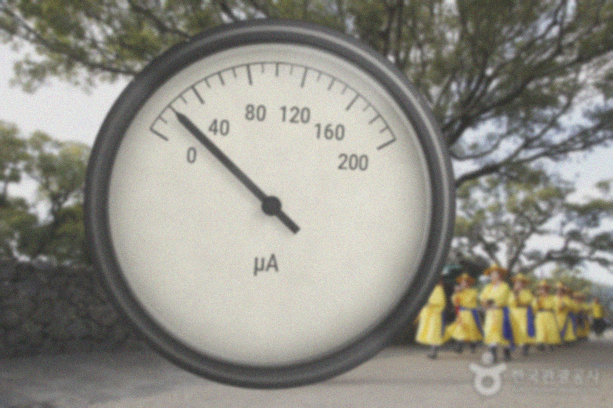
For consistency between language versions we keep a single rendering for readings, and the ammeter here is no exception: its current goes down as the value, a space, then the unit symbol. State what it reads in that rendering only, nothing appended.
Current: 20 µA
